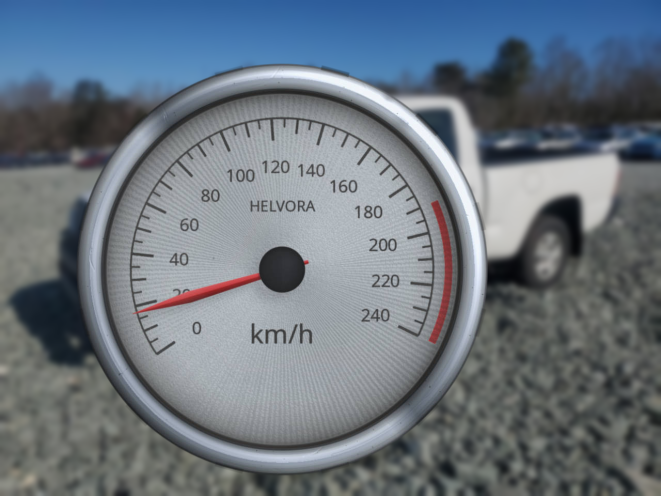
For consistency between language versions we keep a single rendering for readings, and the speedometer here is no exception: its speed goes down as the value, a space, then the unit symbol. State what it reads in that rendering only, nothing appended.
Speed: 17.5 km/h
